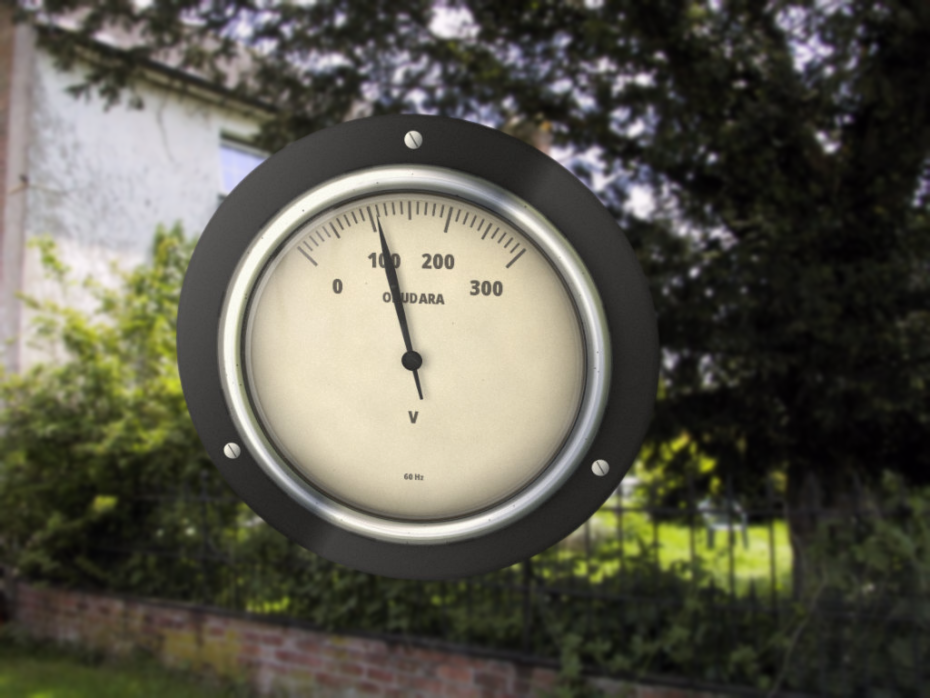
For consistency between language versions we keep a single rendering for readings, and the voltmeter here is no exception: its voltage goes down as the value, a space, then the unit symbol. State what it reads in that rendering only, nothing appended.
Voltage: 110 V
